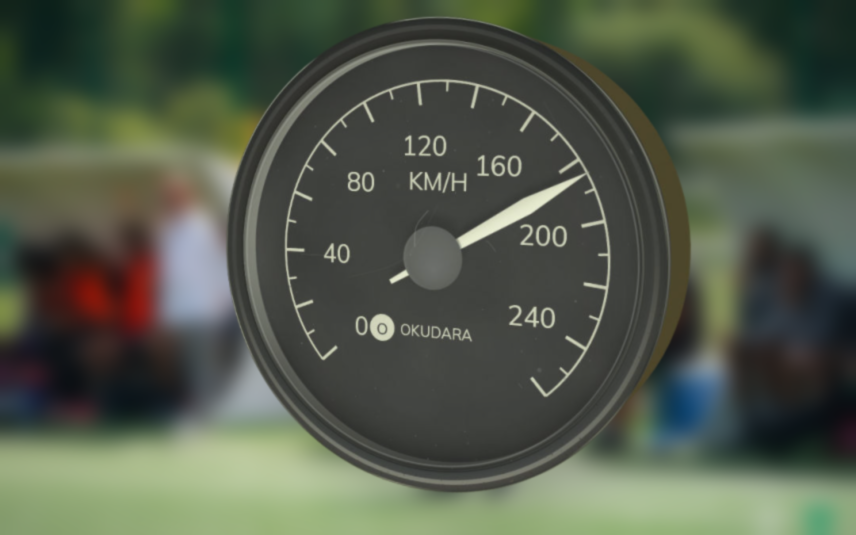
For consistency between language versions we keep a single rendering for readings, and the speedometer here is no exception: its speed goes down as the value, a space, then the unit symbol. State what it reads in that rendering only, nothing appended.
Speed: 185 km/h
